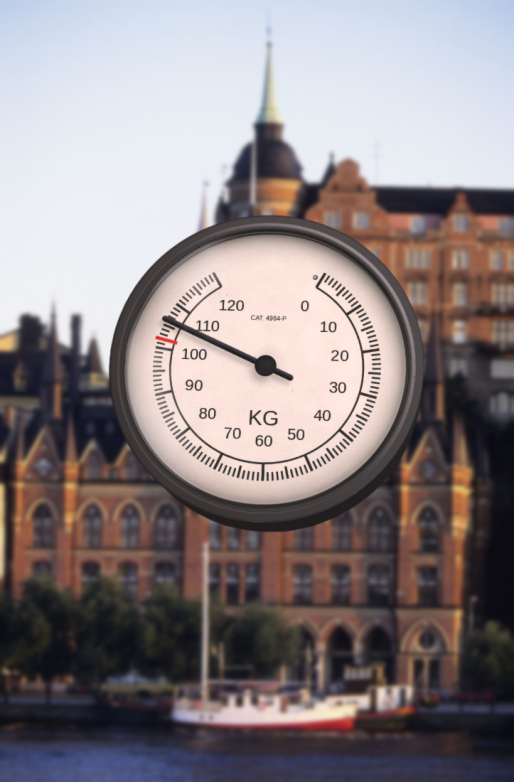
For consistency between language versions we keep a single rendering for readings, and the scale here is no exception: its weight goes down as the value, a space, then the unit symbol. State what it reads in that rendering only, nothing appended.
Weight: 106 kg
